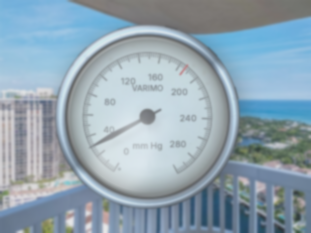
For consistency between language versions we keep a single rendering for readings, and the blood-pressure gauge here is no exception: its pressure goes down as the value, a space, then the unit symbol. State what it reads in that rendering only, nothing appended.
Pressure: 30 mmHg
